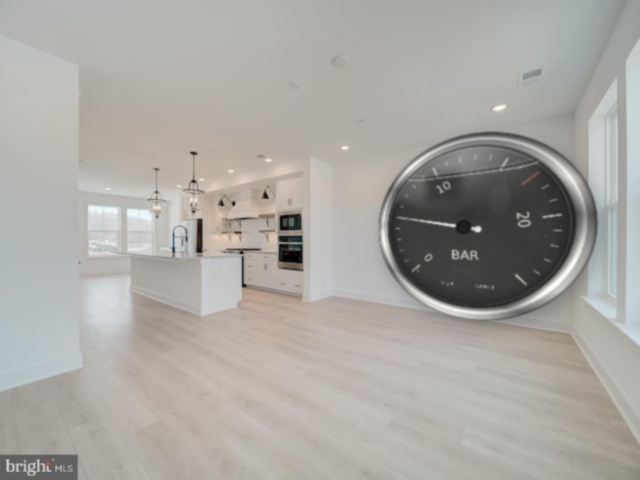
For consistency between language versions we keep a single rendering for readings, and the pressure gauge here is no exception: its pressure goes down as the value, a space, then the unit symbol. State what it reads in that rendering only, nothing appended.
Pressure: 5 bar
